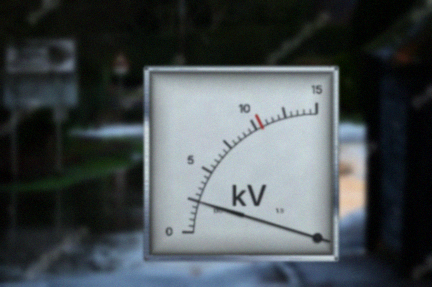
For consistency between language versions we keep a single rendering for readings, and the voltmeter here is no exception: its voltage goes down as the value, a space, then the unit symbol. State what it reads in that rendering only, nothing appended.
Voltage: 2.5 kV
